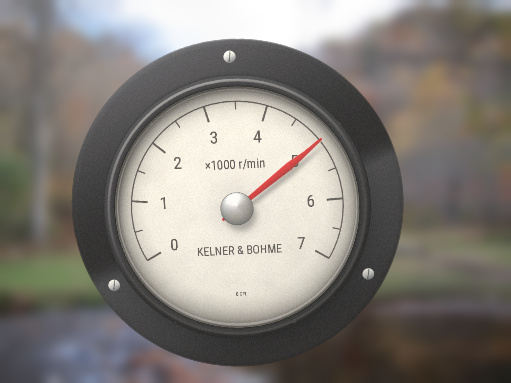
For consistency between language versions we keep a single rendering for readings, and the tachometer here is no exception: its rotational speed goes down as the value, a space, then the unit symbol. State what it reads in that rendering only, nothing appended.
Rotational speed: 5000 rpm
